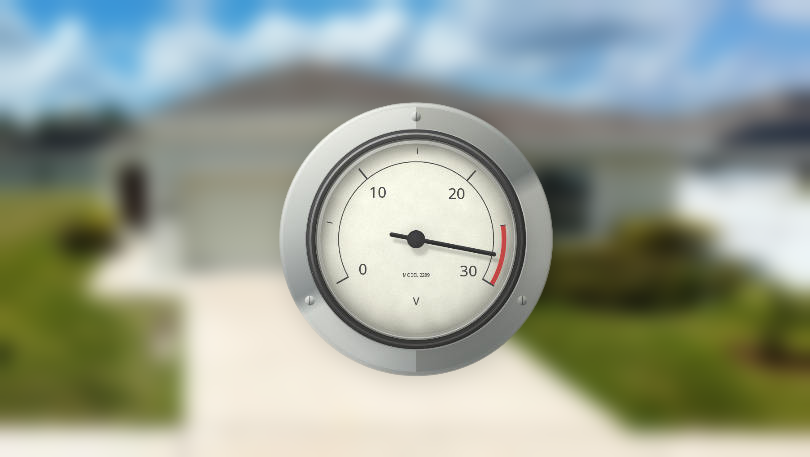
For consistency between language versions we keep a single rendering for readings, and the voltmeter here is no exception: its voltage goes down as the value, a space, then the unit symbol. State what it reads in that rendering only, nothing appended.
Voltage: 27.5 V
